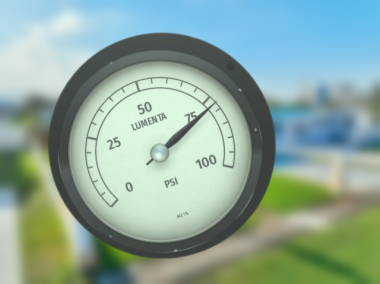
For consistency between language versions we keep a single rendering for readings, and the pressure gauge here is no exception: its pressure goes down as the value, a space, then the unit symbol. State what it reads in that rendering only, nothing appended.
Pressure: 77.5 psi
